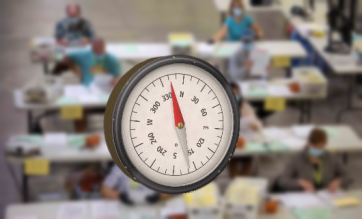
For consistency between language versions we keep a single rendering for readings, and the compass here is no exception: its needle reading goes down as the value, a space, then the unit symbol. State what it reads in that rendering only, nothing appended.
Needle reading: 340 °
